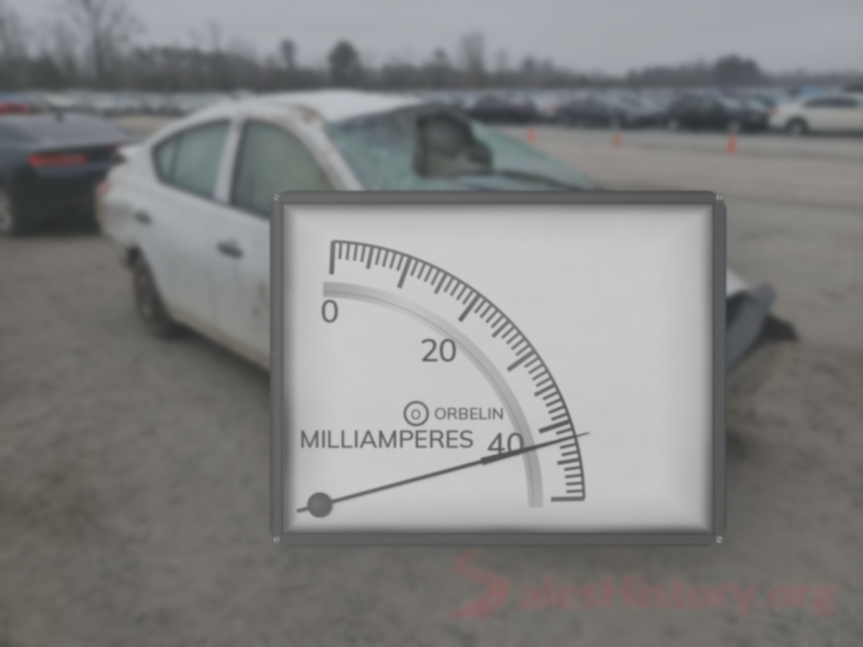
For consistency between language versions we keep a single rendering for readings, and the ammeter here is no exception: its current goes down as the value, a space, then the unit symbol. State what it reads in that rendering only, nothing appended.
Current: 42 mA
